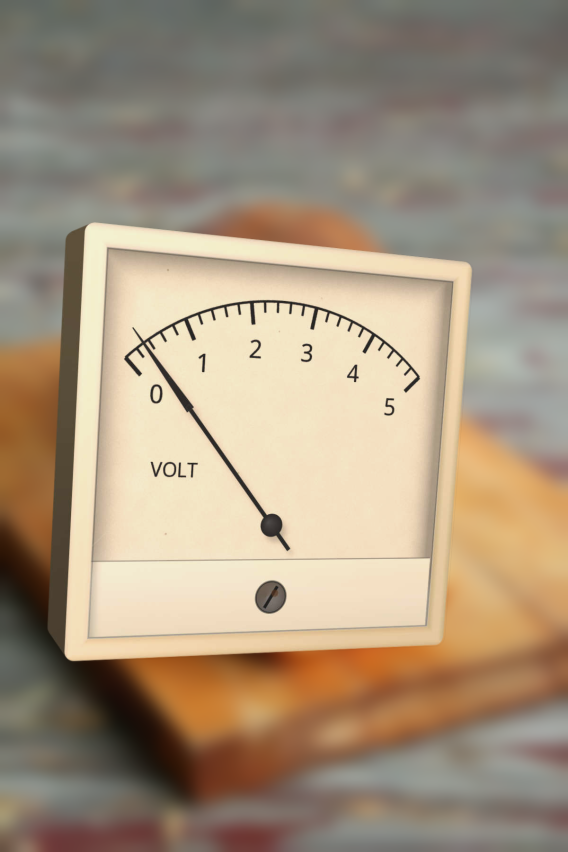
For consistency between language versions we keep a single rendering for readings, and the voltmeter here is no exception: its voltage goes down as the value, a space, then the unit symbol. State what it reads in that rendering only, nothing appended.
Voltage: 0.3 V
